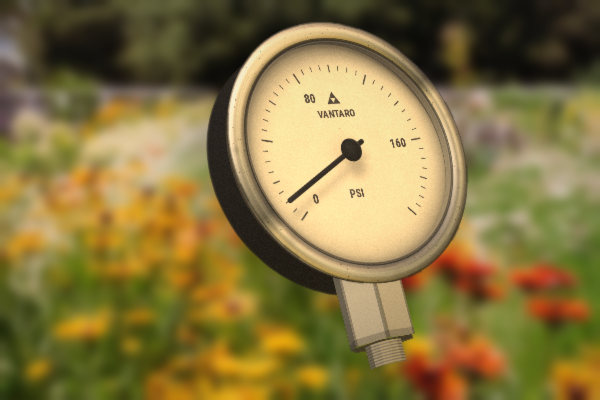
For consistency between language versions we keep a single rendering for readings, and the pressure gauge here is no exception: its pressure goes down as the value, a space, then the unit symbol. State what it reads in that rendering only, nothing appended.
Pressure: 10 psi
